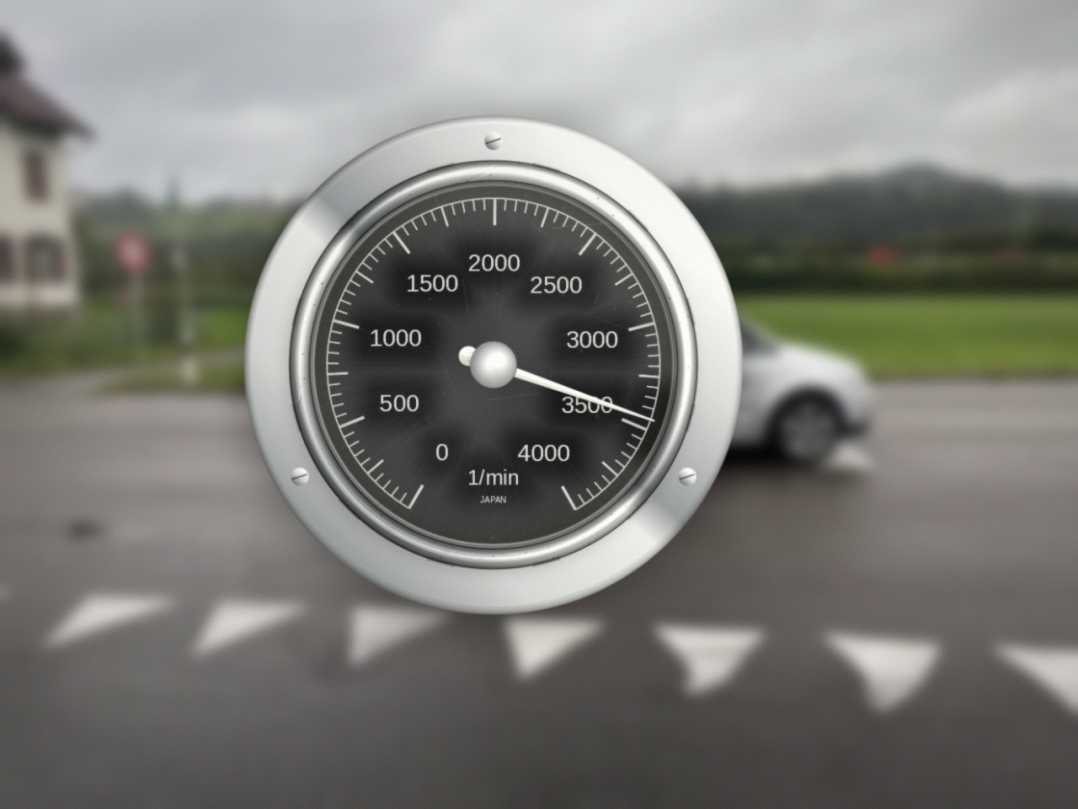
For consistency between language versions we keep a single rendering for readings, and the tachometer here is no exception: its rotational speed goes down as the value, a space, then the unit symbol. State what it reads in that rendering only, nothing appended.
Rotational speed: 3450 rpm
